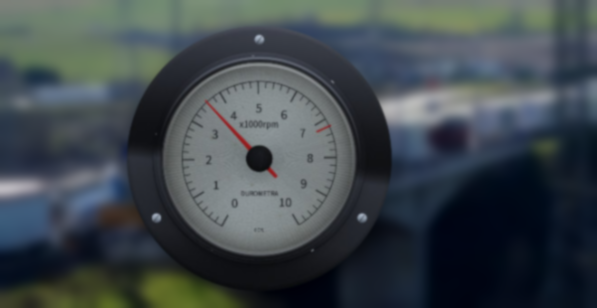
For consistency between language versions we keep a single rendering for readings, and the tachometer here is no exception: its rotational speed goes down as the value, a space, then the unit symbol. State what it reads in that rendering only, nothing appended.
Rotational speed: 3600 rpm
